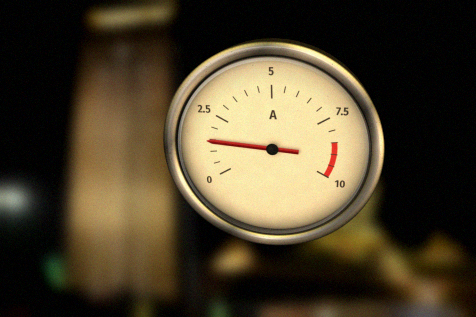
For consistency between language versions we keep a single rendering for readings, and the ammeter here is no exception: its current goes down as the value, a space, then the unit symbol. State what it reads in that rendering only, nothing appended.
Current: 1.5 A
